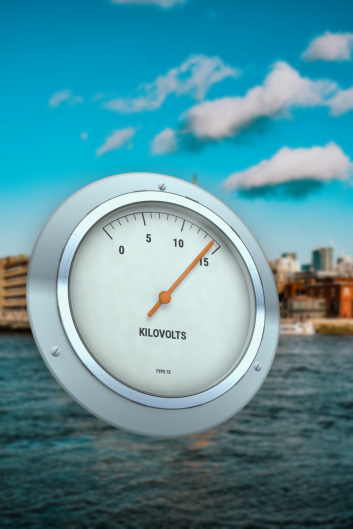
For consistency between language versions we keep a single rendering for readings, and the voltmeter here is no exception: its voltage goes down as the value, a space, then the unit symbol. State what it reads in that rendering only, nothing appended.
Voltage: 14 kV
